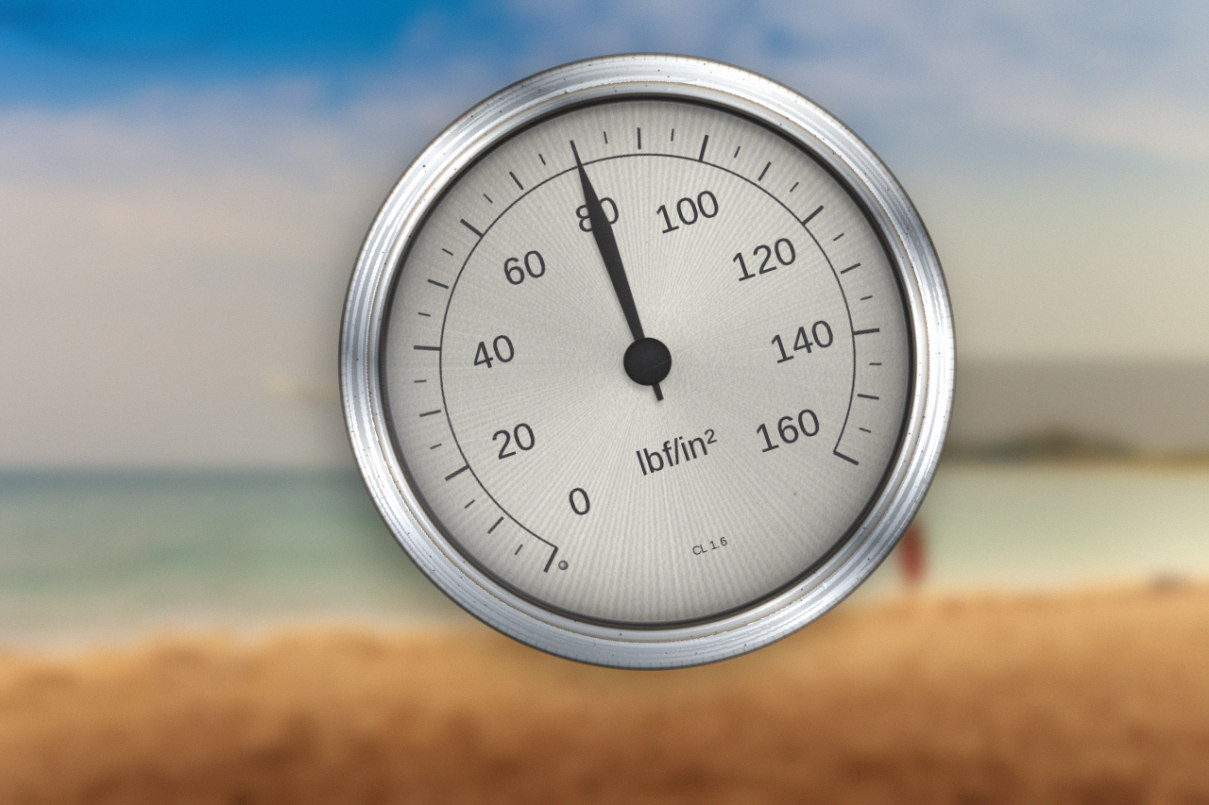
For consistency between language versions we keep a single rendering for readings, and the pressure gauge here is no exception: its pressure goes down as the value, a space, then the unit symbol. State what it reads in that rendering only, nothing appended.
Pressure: 80 psi
